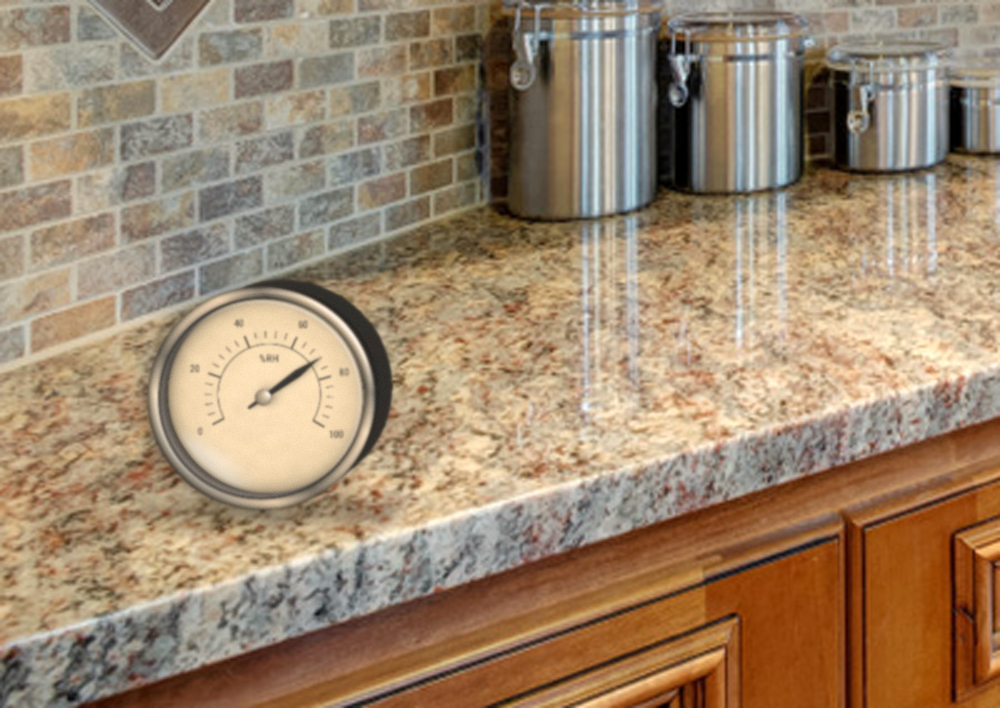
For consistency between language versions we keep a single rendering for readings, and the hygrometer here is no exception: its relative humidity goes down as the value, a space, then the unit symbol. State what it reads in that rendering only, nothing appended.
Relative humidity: 72 %
